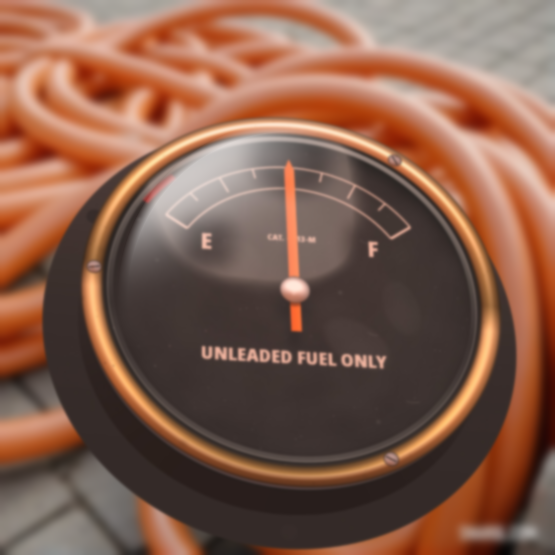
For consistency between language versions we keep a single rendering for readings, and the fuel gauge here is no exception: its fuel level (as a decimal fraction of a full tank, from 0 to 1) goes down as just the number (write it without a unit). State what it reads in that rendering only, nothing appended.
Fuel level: 0.5
